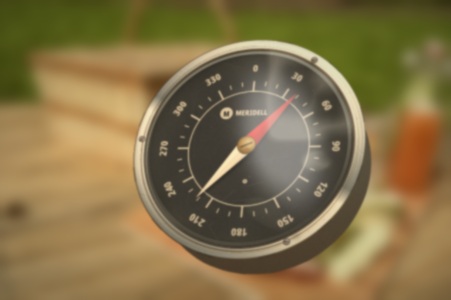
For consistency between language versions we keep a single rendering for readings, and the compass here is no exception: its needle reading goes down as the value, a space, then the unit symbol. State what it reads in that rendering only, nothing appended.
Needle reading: 40 °
